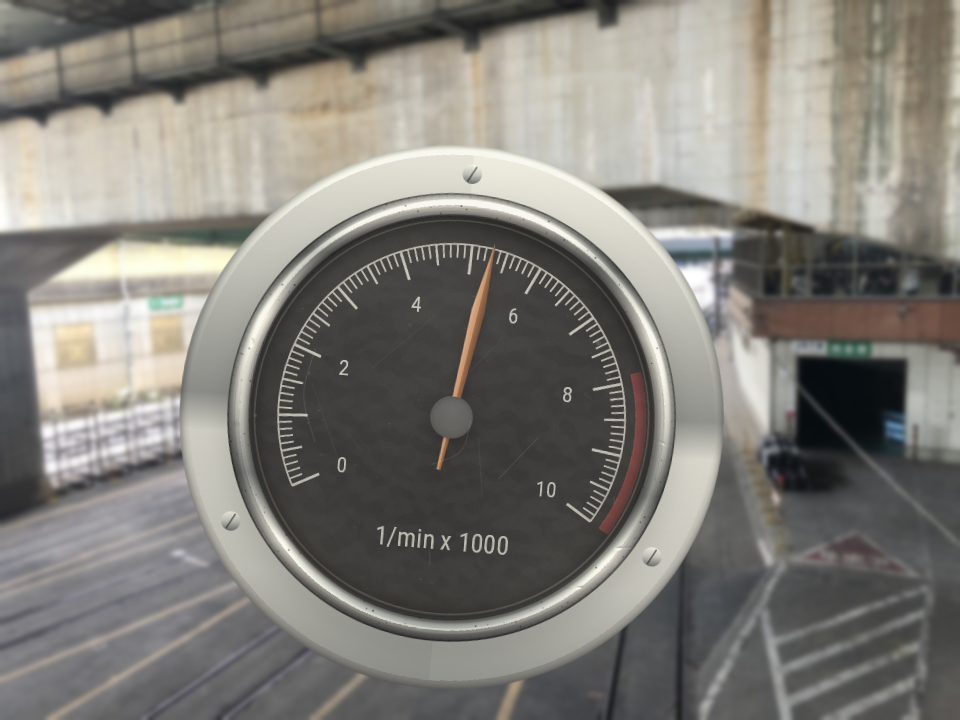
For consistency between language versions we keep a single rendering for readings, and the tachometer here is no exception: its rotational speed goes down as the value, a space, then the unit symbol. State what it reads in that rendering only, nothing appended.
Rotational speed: 5300 rpm
